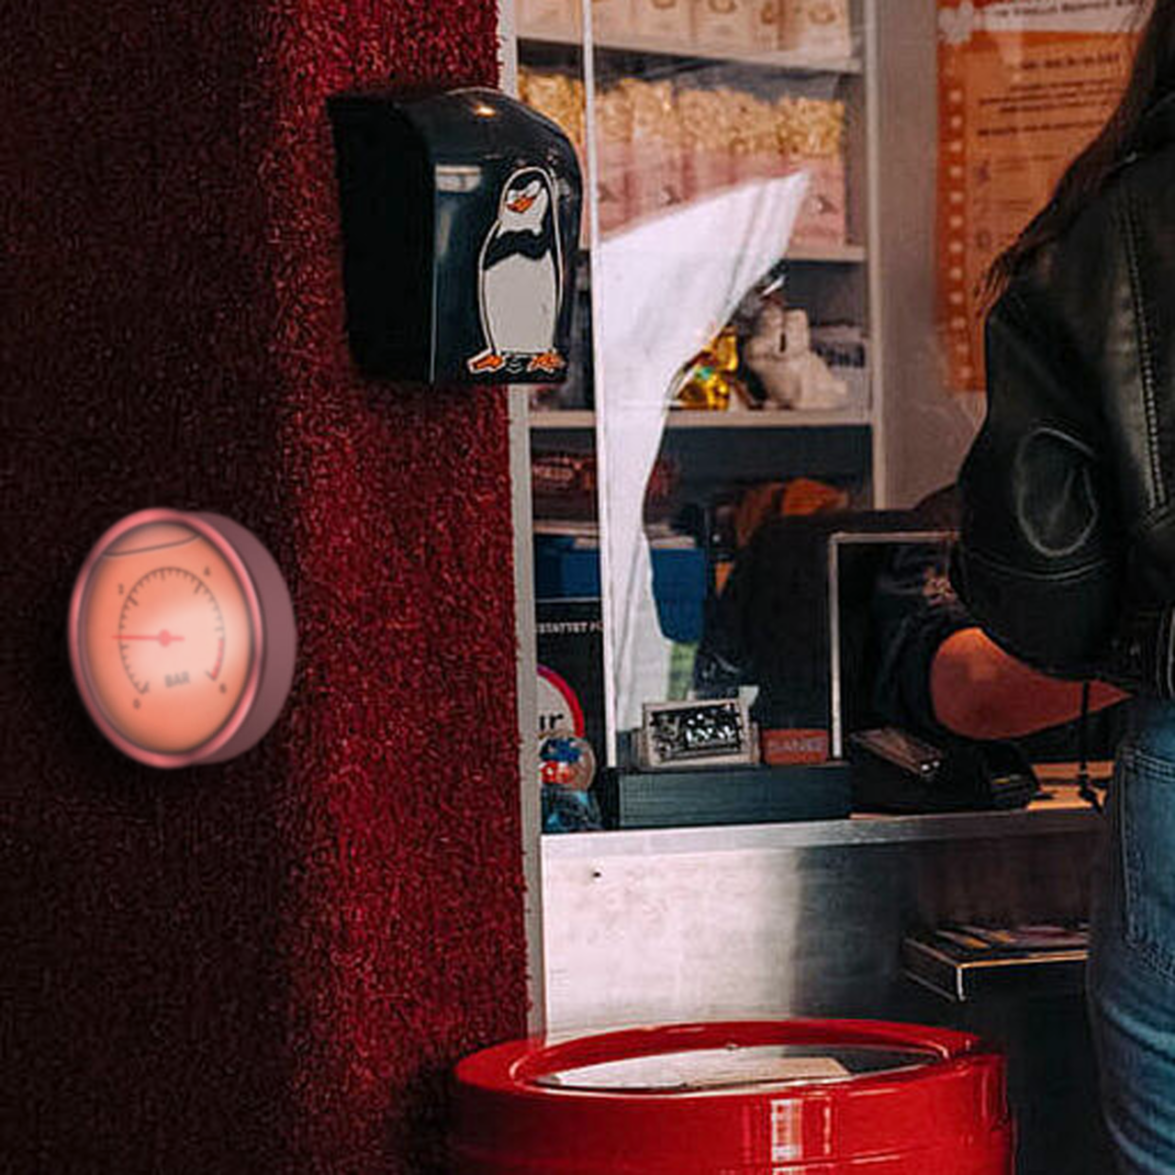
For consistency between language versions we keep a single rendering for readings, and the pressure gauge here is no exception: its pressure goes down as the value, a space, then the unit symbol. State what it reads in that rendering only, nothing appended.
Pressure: 1.2 bar
